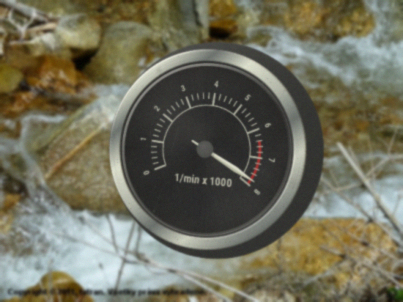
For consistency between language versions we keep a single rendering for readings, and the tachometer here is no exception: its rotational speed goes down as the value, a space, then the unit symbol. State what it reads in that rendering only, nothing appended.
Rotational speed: 7800 rpm
